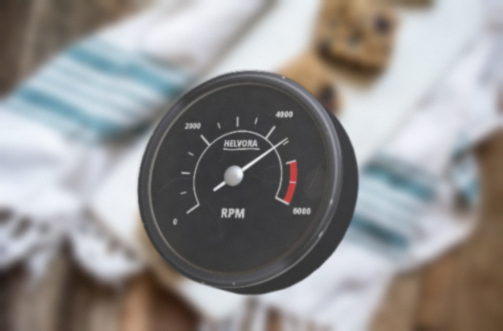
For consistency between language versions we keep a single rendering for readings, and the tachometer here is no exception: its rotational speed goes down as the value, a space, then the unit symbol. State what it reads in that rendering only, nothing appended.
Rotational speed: 4500 rpm
